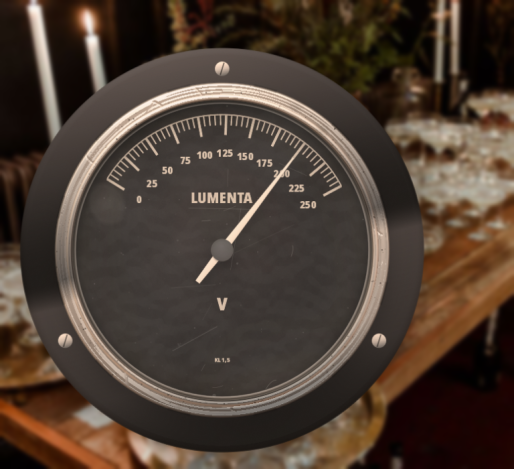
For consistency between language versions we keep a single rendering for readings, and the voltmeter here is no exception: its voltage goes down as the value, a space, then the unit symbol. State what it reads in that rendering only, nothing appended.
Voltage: 200 V
